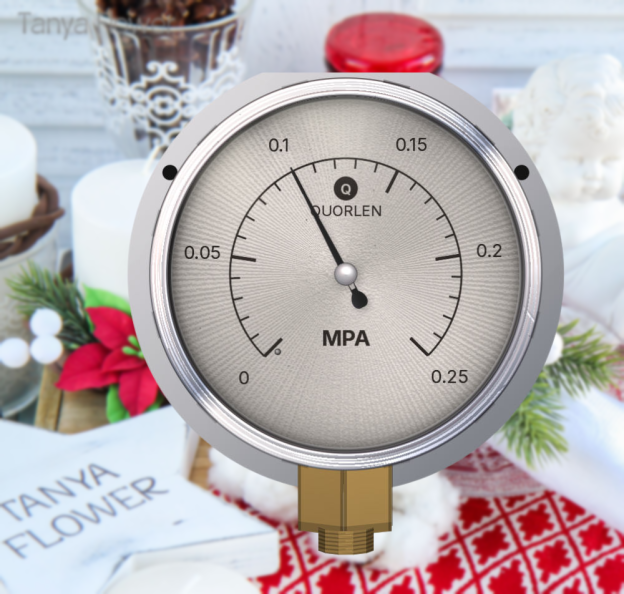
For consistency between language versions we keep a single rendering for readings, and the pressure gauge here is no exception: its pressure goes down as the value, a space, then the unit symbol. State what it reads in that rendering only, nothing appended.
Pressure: 0.1 MPa
